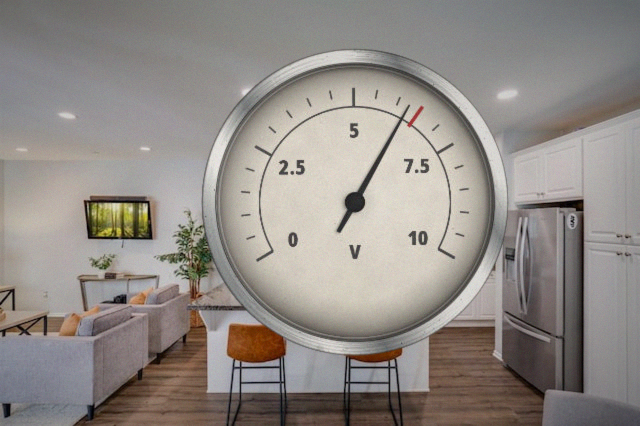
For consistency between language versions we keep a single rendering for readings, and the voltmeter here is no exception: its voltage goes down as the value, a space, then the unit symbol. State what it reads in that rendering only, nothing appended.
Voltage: 6.25 V
